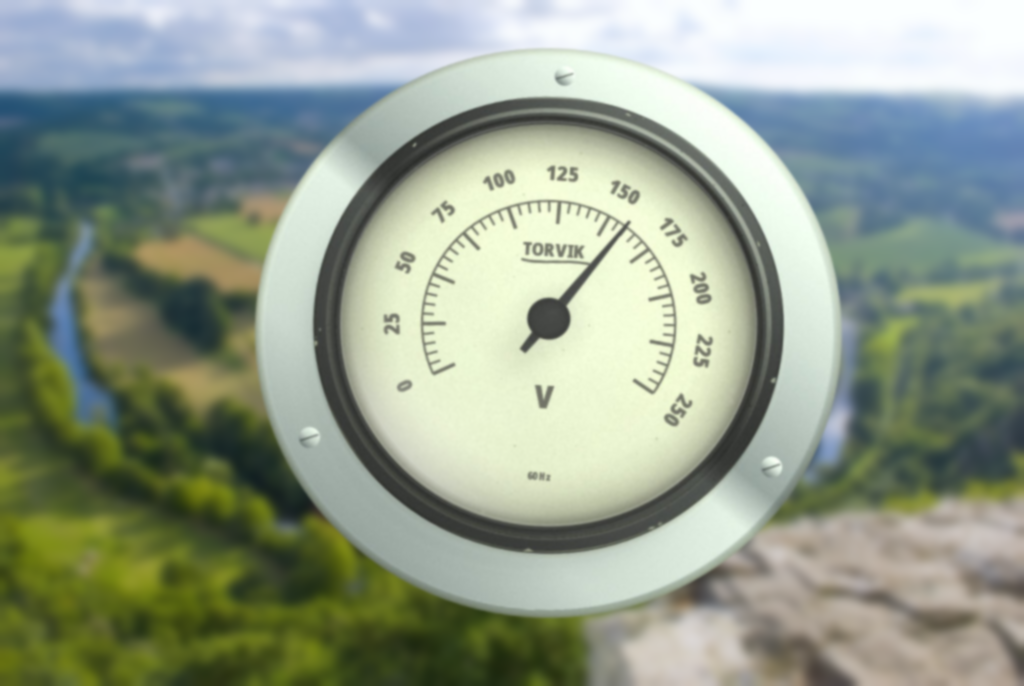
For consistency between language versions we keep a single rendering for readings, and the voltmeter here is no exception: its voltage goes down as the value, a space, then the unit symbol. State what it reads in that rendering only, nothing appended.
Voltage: 160 V
